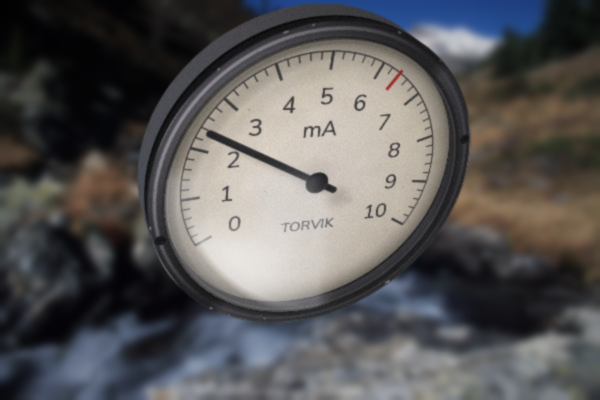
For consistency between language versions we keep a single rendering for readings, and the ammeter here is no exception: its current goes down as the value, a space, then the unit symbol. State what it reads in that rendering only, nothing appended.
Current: 2.4 mA
